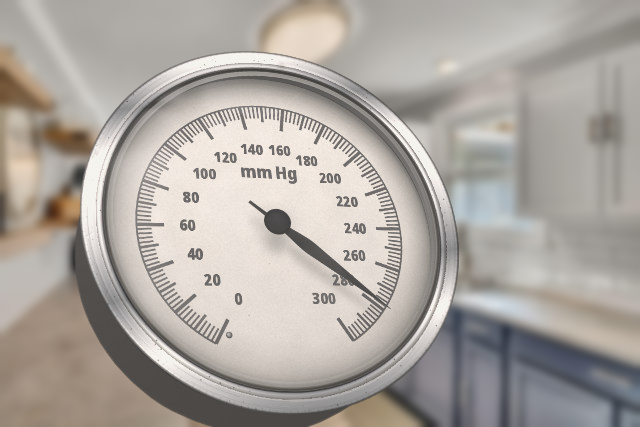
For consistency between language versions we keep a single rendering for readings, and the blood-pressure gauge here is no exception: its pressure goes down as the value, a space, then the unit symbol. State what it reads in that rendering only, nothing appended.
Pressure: 280 mmHg
